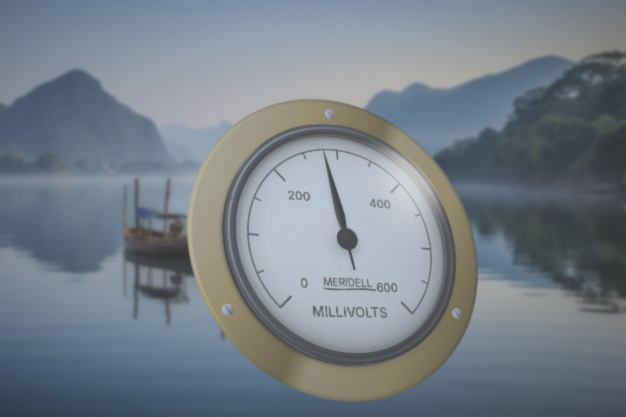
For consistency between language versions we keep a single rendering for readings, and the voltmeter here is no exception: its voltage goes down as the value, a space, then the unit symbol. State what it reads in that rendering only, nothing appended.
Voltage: 275 mV
